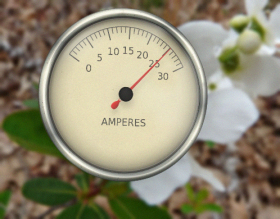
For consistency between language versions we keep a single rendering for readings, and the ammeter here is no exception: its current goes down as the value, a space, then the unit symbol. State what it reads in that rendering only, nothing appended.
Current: 25 A
